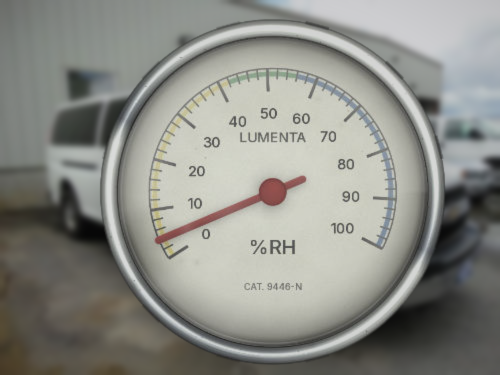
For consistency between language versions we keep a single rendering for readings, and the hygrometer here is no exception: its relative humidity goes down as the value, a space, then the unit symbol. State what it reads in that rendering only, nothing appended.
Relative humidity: 4 %
